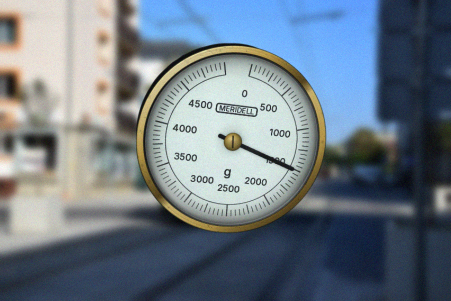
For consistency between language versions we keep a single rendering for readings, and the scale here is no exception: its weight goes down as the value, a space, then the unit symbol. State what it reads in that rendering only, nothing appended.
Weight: 1500 g
